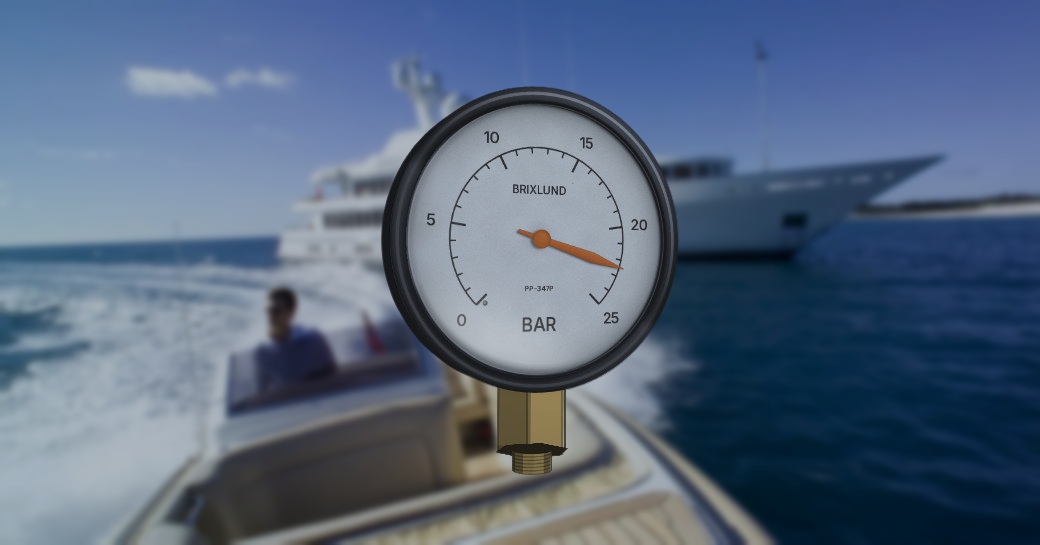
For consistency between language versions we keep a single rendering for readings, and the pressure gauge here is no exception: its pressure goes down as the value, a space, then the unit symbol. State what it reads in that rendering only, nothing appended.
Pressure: 22.5 bar
